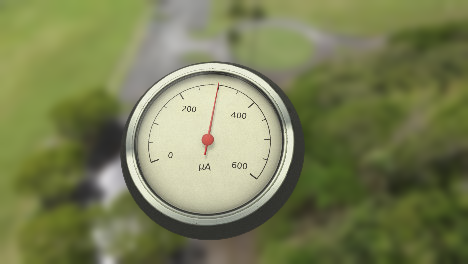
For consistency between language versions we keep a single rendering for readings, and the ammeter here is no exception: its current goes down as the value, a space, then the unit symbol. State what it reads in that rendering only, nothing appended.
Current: 300 µA
